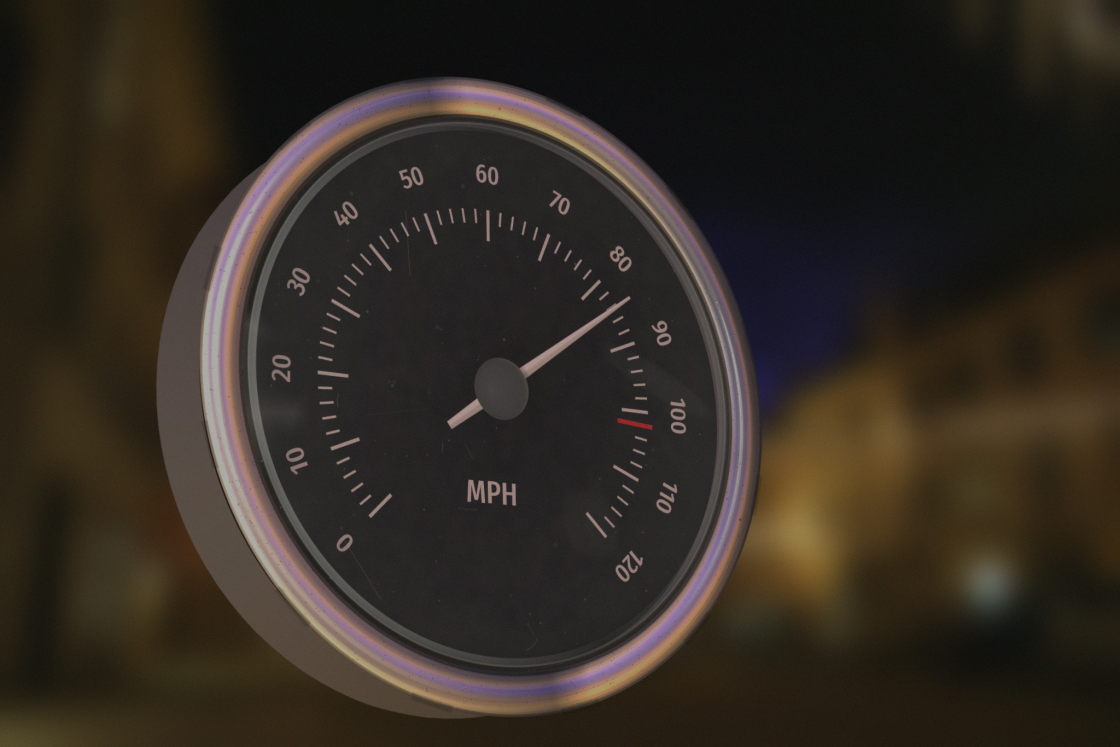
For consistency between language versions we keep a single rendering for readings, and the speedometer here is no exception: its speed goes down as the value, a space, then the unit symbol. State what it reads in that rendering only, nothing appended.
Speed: 84 mph
